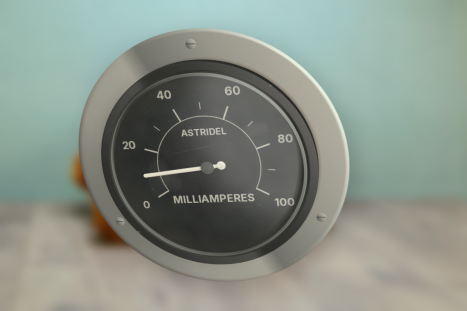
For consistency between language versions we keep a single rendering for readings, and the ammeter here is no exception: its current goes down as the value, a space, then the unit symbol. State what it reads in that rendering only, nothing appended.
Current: 10 mA
